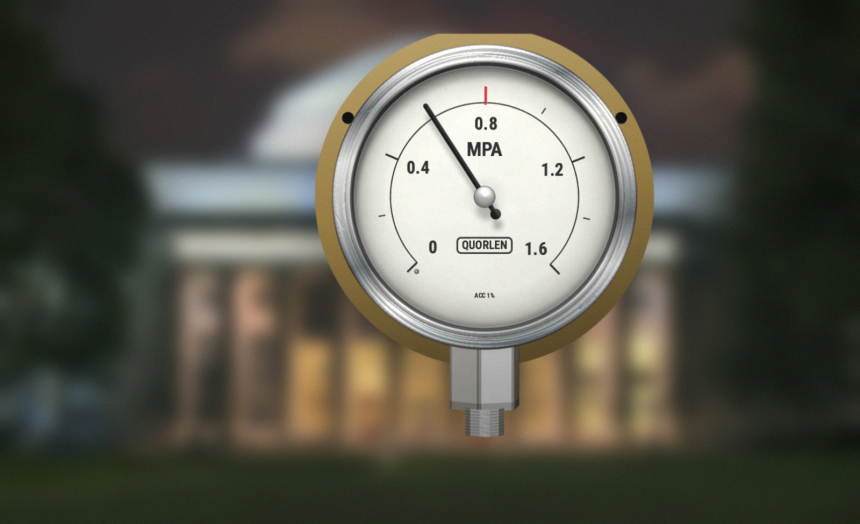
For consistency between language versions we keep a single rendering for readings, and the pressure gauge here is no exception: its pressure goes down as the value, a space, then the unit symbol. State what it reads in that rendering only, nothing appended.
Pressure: 0.6 MPa
